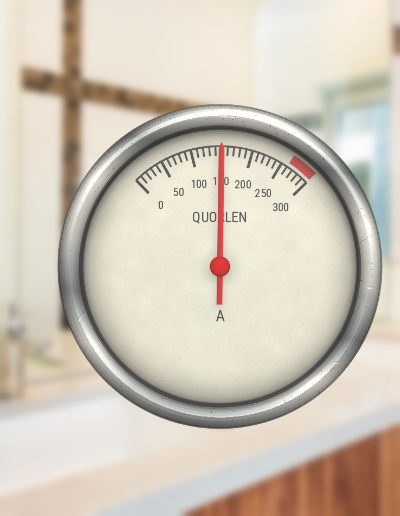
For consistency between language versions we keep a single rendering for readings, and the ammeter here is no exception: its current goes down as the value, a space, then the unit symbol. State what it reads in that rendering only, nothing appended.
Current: 150 A
